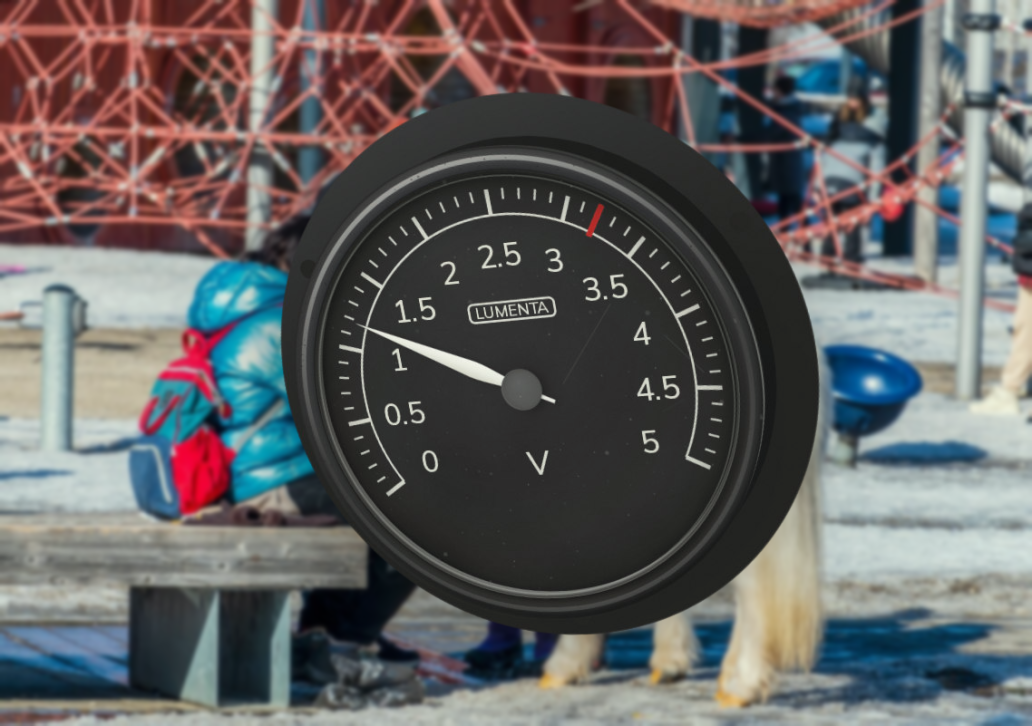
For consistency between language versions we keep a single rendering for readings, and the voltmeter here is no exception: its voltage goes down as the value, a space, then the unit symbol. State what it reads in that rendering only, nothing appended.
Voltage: 1.2 V
